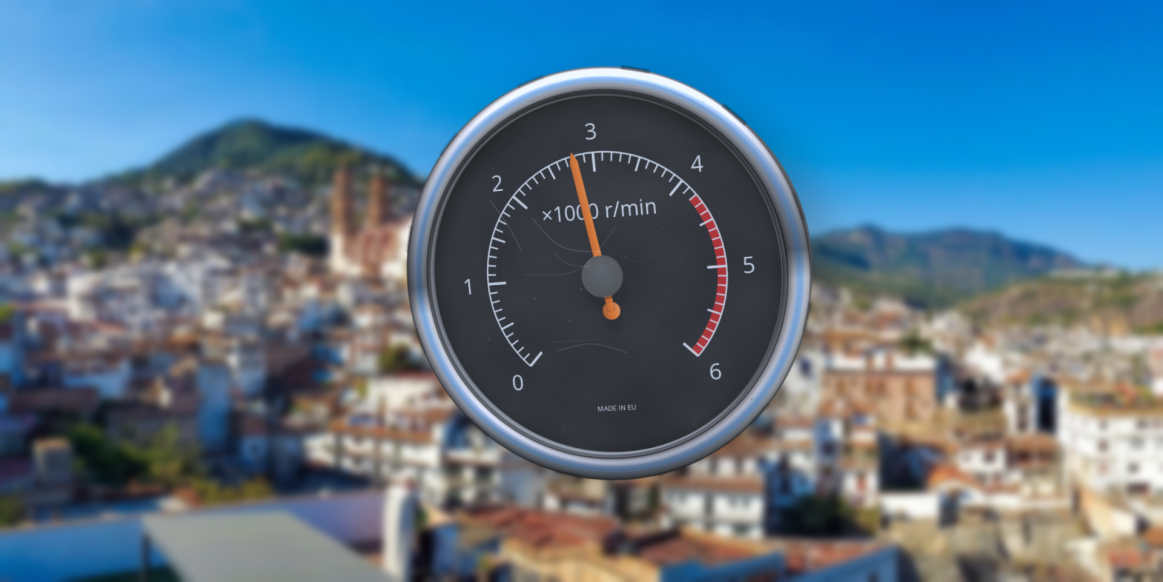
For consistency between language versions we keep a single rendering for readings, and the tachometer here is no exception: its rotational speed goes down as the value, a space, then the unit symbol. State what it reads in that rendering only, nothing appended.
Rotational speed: 2800 rpm
